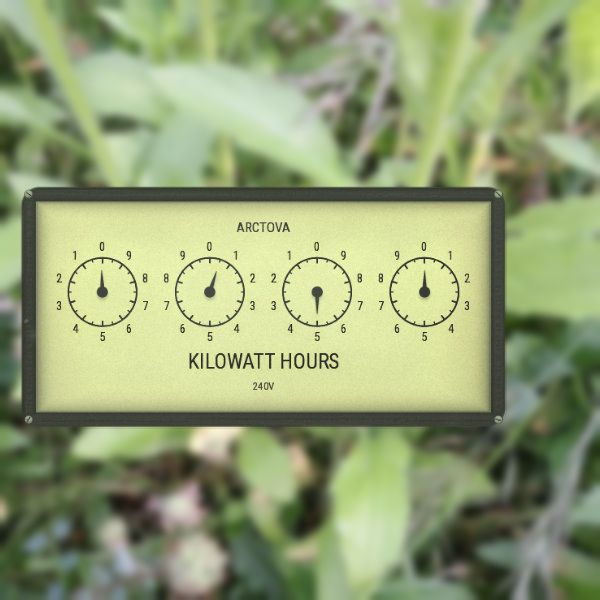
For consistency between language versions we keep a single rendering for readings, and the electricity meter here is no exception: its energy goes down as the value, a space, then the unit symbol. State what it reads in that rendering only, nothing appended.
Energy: 50 kWh
